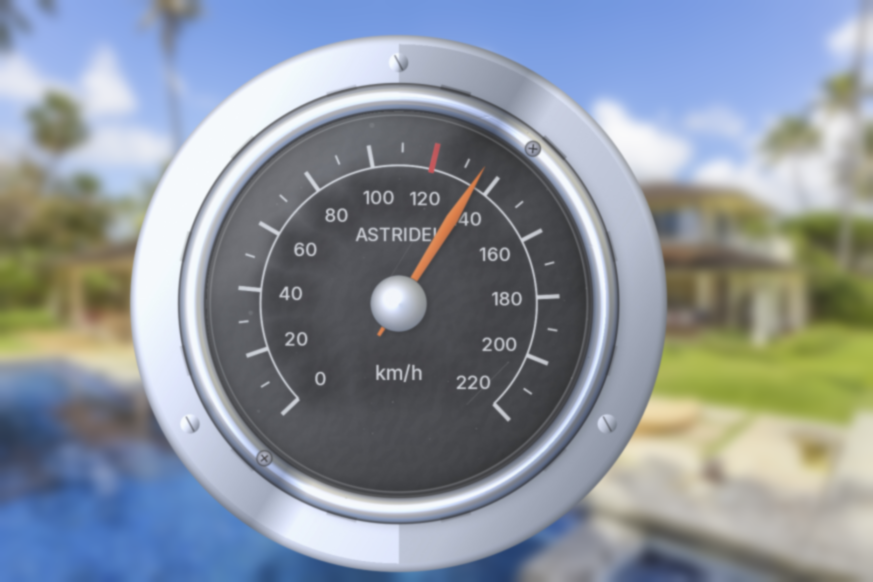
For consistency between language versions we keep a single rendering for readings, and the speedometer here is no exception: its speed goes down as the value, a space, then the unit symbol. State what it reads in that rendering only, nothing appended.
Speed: 135 km/h
